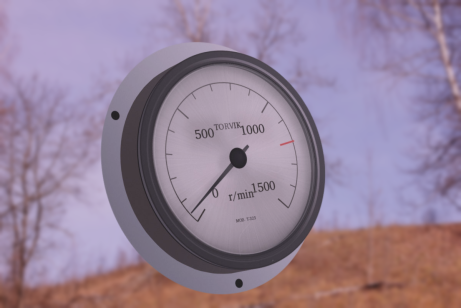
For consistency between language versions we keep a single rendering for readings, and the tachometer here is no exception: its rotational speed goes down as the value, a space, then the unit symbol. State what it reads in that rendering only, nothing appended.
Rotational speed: 50 rpm
